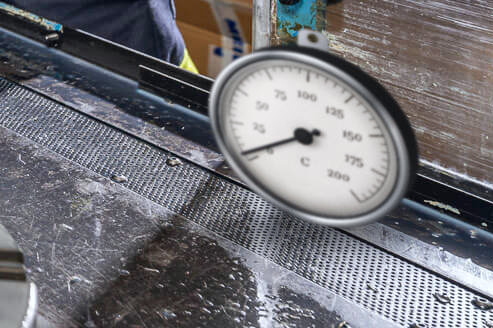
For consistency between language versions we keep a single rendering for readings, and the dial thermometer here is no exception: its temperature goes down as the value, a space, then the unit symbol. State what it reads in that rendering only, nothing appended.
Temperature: 5 °C
